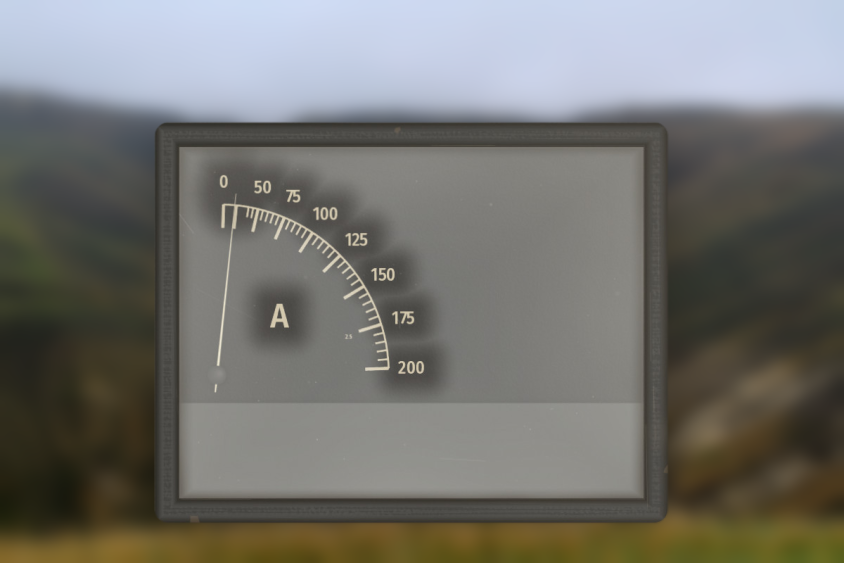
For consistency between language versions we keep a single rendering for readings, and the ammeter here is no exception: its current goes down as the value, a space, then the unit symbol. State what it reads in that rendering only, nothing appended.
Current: 25 A
